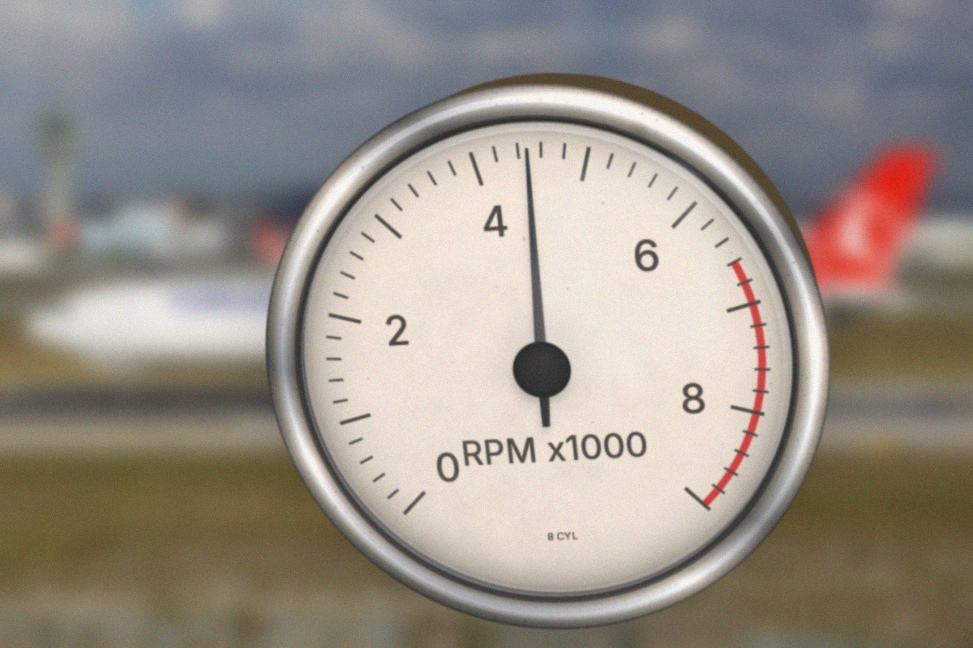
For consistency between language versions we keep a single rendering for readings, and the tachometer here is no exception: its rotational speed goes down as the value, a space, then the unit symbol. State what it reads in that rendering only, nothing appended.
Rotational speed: 4500 rpm
